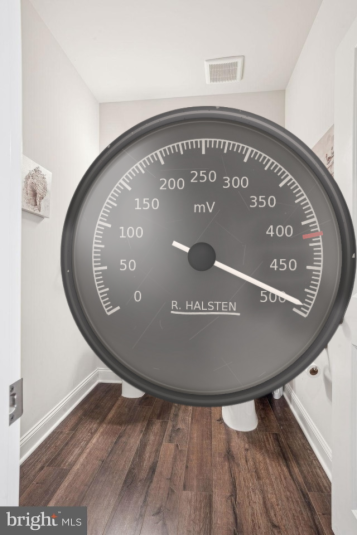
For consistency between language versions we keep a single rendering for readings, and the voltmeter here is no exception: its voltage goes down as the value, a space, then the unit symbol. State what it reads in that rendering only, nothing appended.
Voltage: 490 mV
